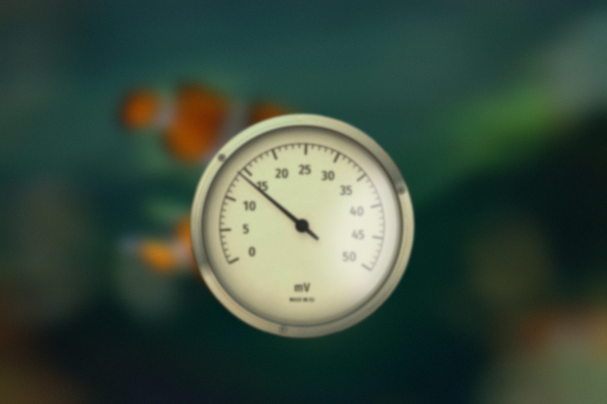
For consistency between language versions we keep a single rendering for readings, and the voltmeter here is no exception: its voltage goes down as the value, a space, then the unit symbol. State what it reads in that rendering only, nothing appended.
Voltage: 14 mV
